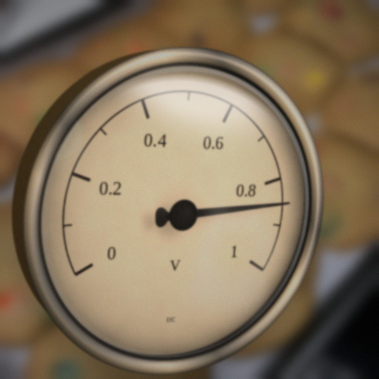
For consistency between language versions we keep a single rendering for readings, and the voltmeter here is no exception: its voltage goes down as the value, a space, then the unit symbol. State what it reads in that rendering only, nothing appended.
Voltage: 0.85 V
